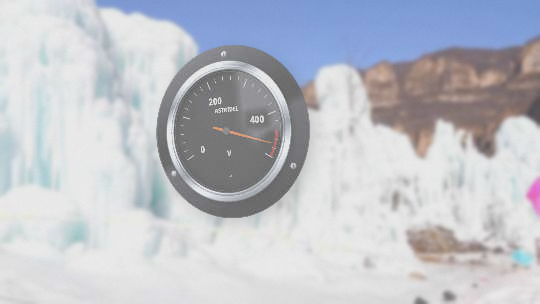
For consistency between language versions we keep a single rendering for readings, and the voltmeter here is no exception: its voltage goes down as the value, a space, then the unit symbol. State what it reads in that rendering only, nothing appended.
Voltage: 470 V
